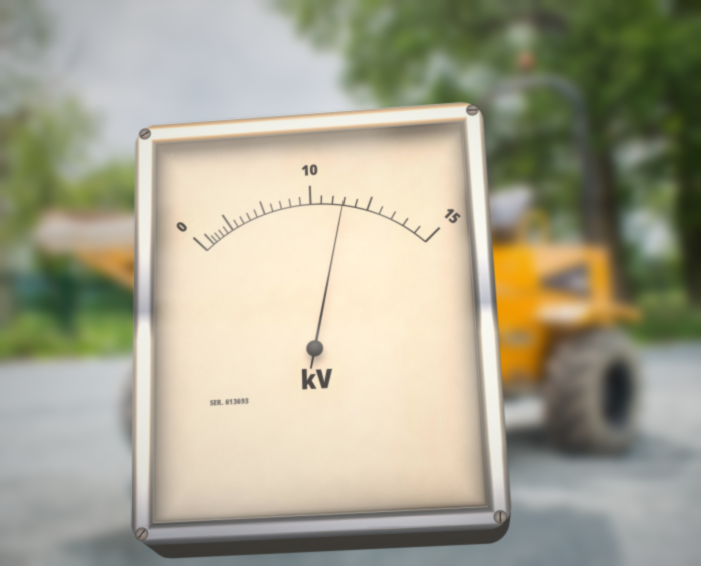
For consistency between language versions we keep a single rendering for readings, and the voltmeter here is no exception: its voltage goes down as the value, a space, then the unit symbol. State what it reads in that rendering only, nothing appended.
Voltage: 11.5 kV
